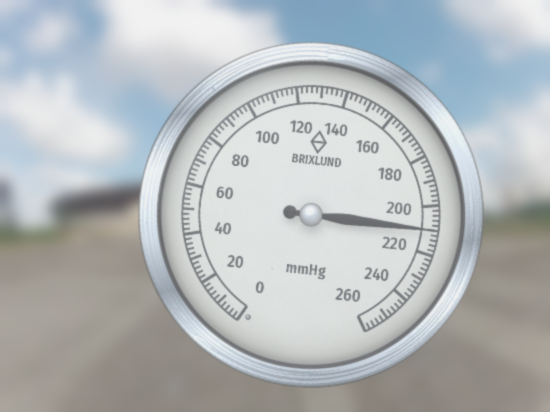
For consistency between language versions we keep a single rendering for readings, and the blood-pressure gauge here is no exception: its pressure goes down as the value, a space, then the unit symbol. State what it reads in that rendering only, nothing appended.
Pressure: 210 mmHg
